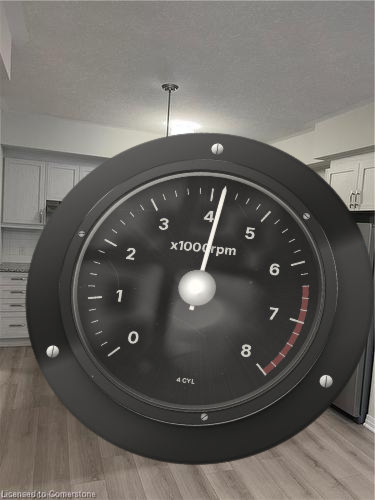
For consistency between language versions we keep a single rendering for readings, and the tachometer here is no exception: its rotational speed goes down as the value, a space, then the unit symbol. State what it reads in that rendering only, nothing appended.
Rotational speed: 4200 rpm
